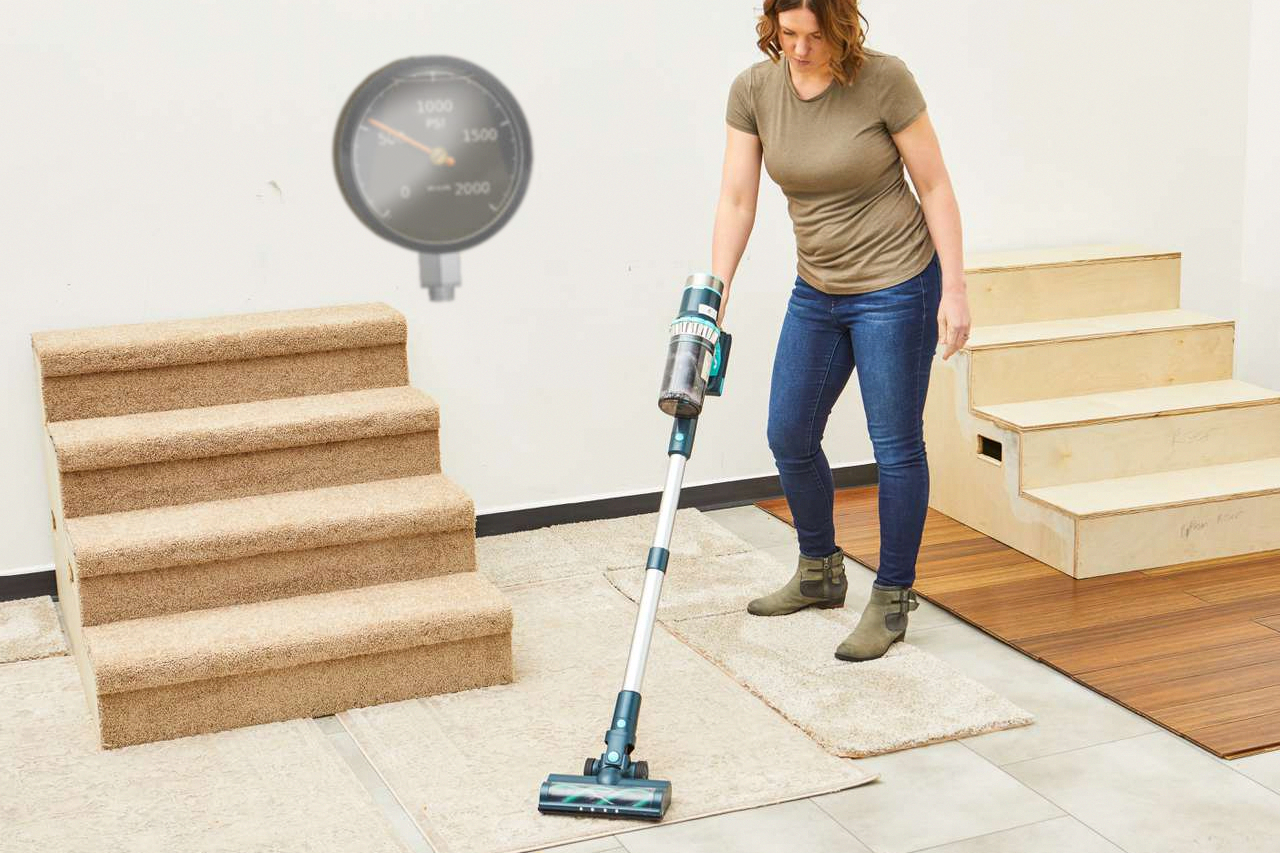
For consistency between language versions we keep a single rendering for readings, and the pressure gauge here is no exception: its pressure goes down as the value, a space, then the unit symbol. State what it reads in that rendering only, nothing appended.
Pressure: 550 psi
